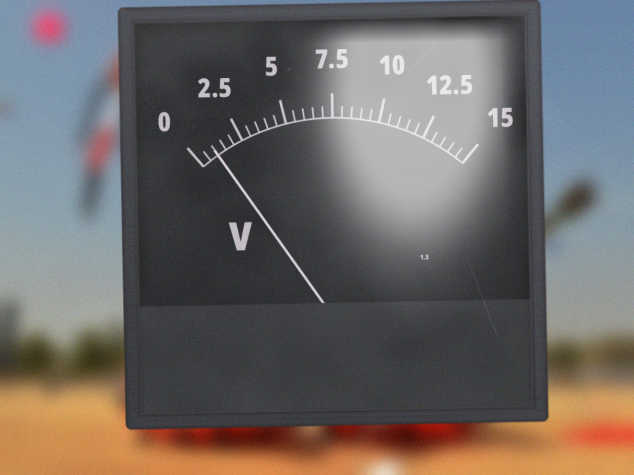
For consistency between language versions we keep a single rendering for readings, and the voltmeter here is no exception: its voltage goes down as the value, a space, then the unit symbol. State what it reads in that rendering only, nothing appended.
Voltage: 1 V
